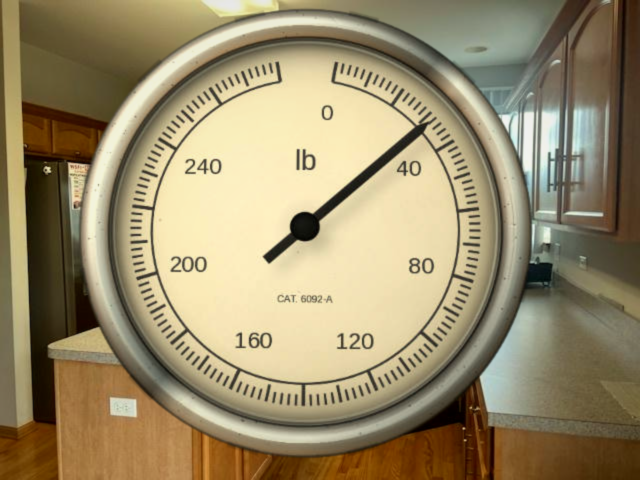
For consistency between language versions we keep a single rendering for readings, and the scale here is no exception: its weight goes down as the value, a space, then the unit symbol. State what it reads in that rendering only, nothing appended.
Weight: 32 lb
